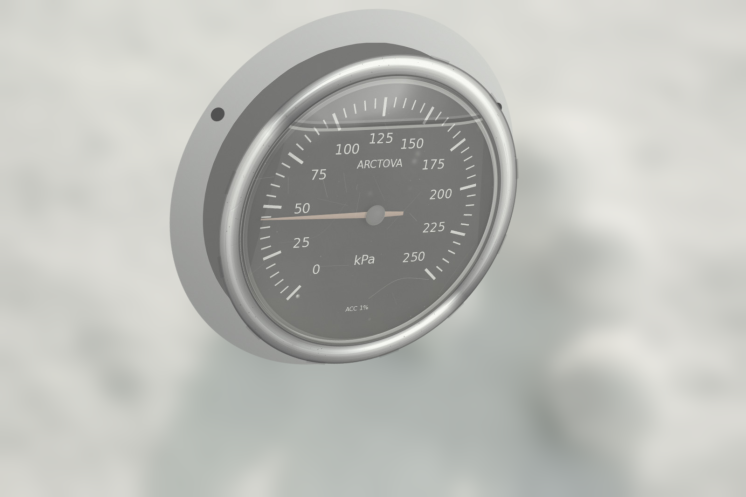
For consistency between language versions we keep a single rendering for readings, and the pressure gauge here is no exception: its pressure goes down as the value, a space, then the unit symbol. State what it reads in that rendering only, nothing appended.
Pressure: 45 kPa
